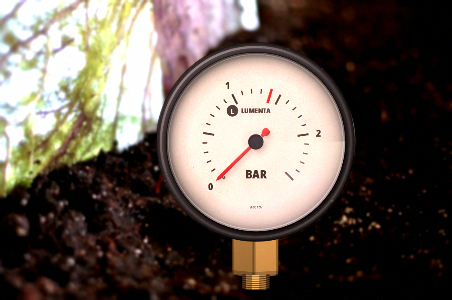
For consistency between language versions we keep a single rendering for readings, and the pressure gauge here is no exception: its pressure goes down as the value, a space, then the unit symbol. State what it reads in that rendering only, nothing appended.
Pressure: 0 bar
